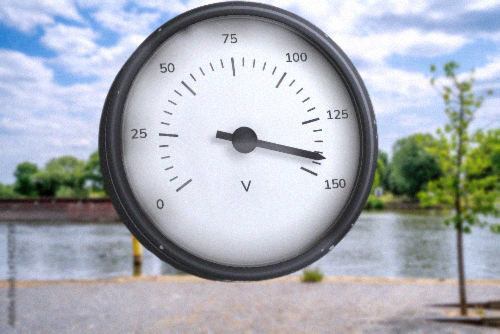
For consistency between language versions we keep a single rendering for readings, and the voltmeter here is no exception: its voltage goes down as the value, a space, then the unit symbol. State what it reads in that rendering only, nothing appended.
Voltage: 142.5 V
